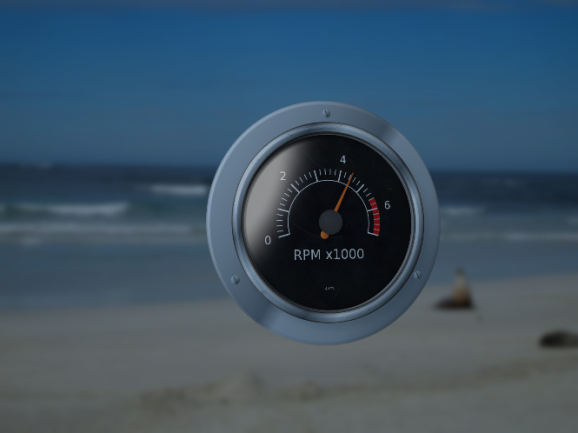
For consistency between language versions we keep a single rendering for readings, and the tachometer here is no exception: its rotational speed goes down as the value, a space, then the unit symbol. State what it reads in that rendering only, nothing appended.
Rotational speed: 4400 rpm
